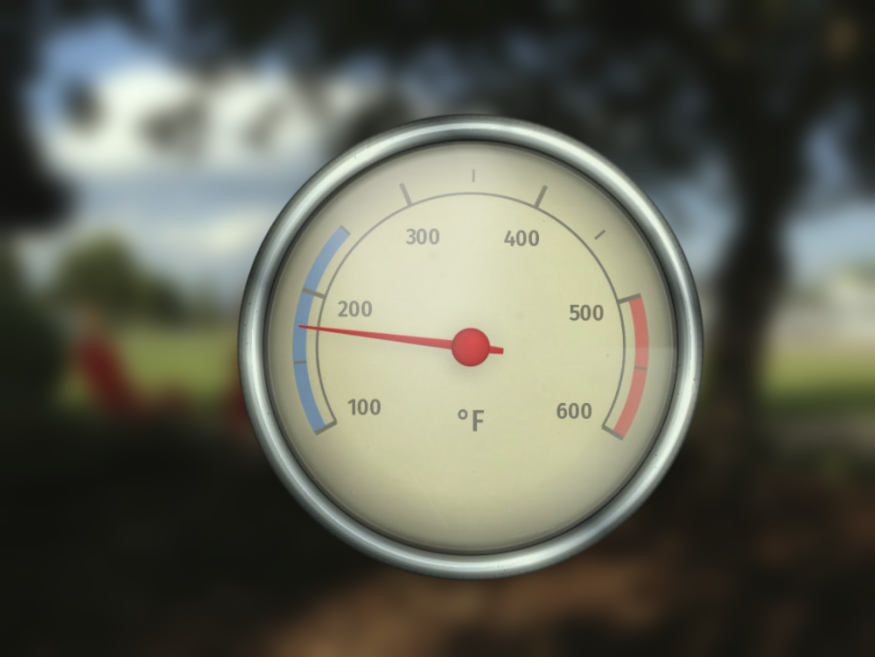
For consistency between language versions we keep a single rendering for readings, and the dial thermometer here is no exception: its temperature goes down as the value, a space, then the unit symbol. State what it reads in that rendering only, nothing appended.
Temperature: 175 °F
